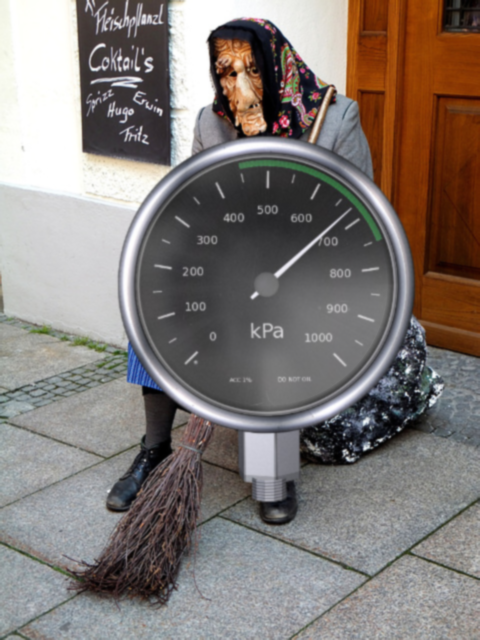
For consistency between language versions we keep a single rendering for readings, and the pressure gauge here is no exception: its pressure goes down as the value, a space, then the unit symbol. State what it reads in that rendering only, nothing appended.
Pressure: 675 kPa
